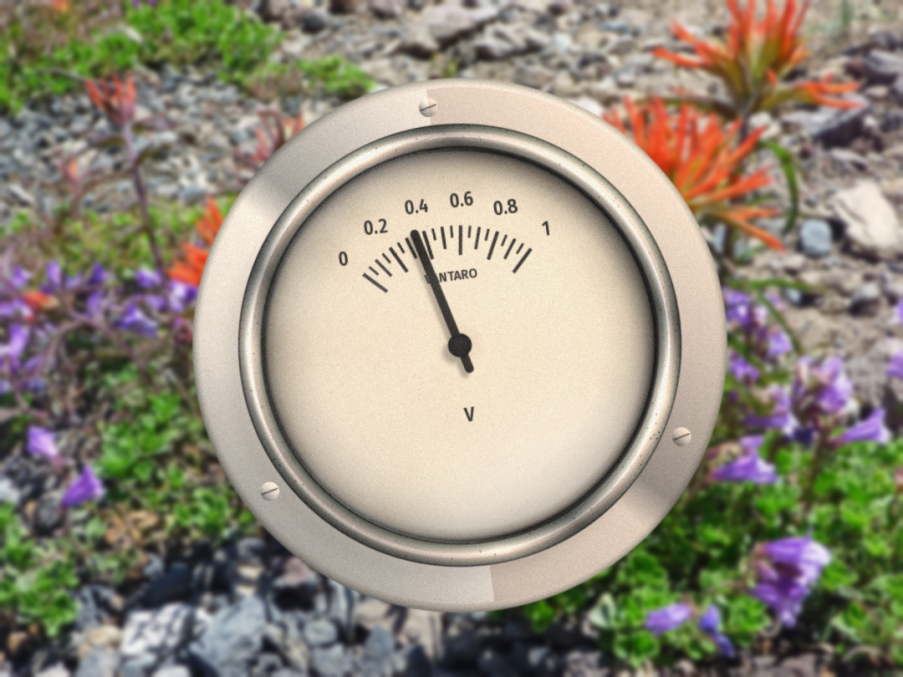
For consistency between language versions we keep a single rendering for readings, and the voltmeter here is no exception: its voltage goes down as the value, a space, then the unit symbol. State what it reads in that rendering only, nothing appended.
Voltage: 0.35 V
